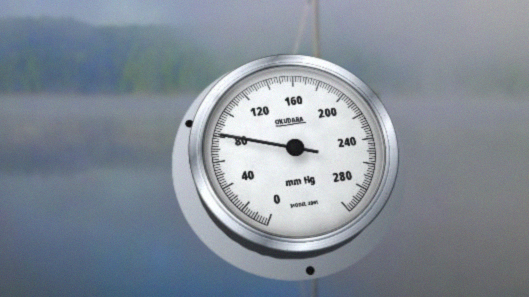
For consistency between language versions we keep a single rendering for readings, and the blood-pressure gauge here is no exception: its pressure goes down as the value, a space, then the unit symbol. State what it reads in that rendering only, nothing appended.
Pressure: 80 mmHg
